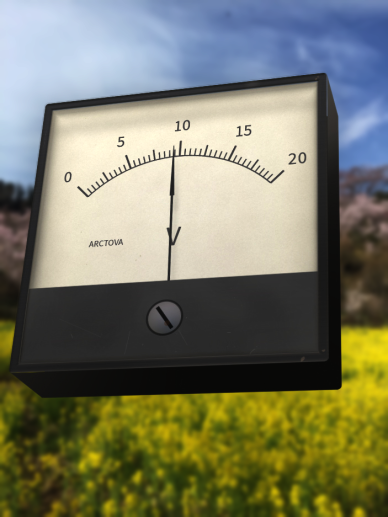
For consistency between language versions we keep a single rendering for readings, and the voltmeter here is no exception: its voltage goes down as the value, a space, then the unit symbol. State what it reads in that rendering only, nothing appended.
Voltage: 9.5 V
